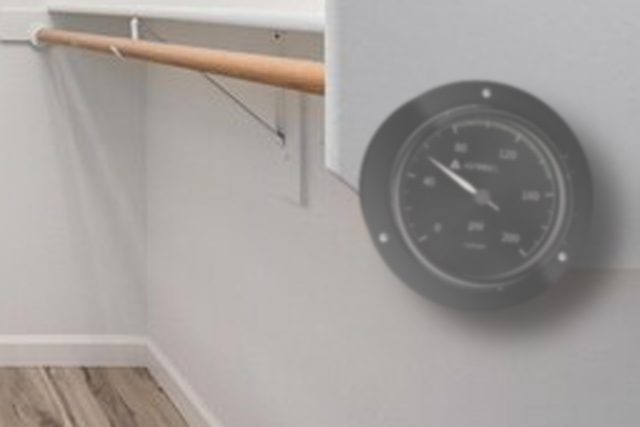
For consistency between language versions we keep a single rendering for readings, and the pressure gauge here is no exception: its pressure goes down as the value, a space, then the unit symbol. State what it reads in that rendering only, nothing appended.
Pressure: 55 psi
